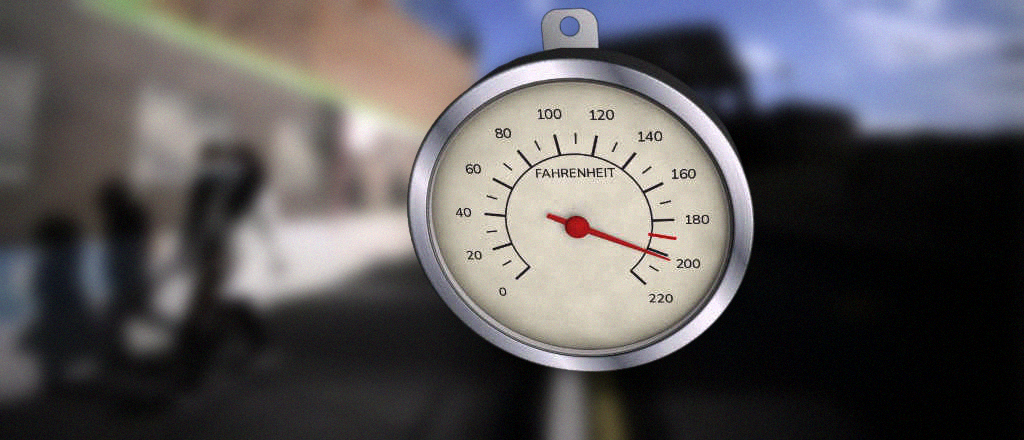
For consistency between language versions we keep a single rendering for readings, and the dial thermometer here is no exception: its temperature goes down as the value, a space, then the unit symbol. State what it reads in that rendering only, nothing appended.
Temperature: 200 °F
